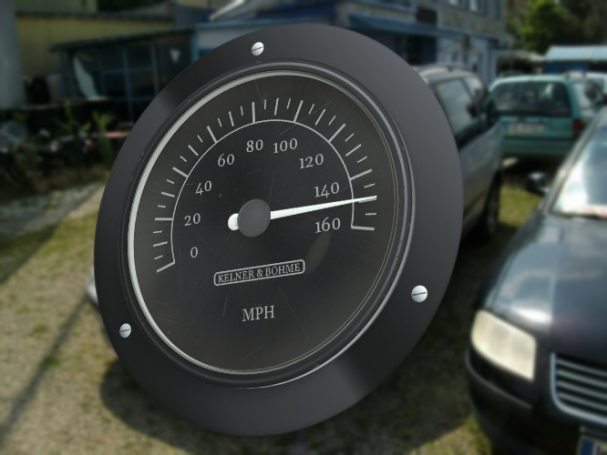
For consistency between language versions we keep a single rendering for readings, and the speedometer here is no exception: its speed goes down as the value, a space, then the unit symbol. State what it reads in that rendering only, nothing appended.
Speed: 150 mph
